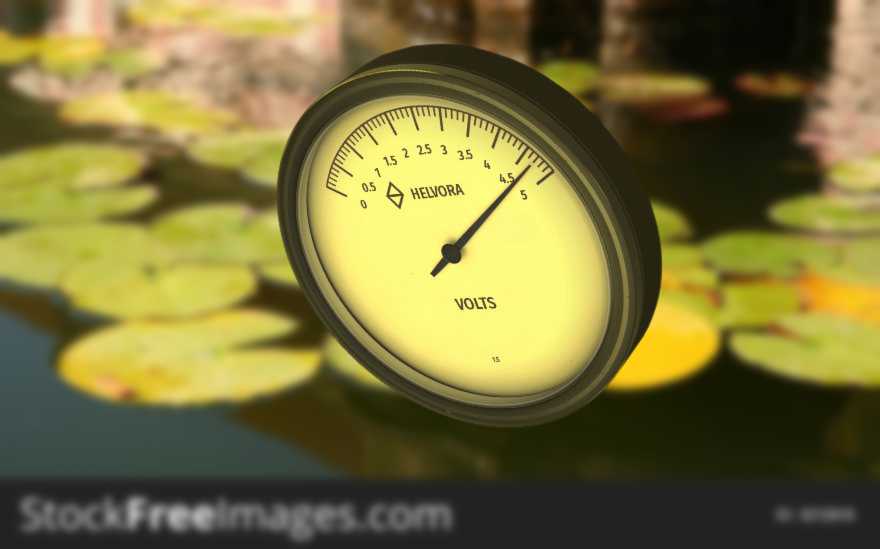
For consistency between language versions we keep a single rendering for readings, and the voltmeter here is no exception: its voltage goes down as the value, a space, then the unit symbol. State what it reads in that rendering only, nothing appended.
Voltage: 4.7 V
